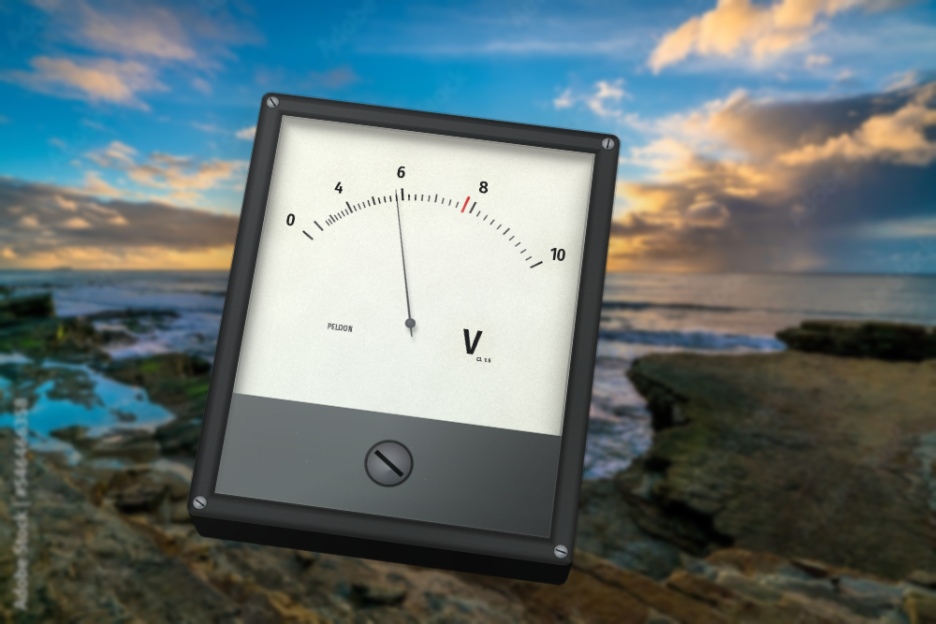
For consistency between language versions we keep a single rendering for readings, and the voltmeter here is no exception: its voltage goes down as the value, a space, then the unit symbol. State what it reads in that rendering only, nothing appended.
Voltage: 5.8 V
